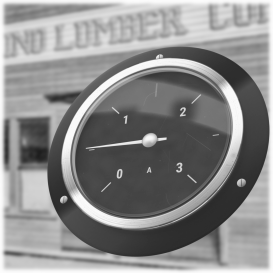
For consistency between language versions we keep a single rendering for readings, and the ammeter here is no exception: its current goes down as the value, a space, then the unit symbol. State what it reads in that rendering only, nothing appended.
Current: 0.5 A
